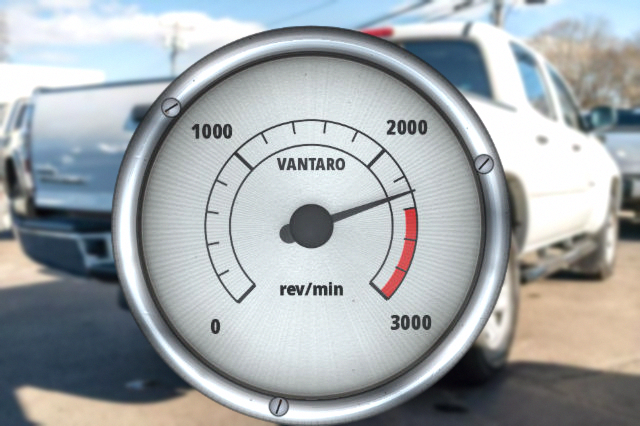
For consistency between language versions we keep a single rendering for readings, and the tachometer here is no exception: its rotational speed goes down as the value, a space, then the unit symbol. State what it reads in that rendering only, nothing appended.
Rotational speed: 2300 rpm
